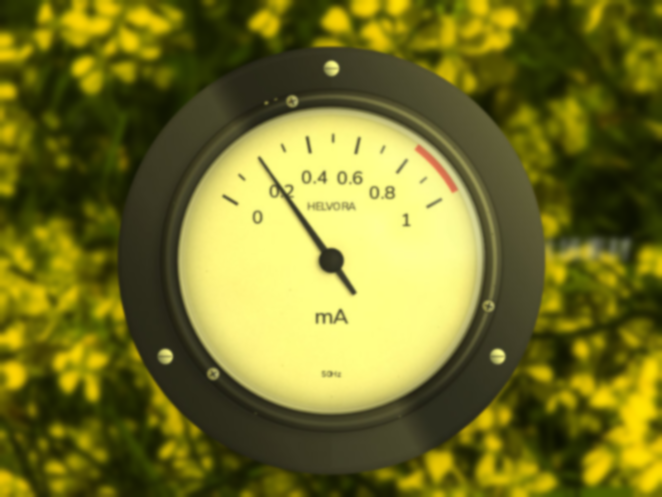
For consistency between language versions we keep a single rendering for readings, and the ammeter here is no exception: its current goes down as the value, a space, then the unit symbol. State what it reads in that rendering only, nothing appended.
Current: 0.2 mA
